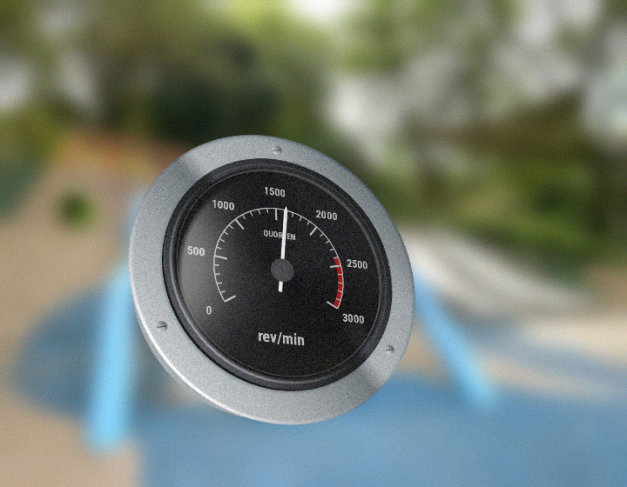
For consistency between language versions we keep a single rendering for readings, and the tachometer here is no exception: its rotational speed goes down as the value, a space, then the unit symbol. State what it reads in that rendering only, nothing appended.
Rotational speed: 1600 rpm
